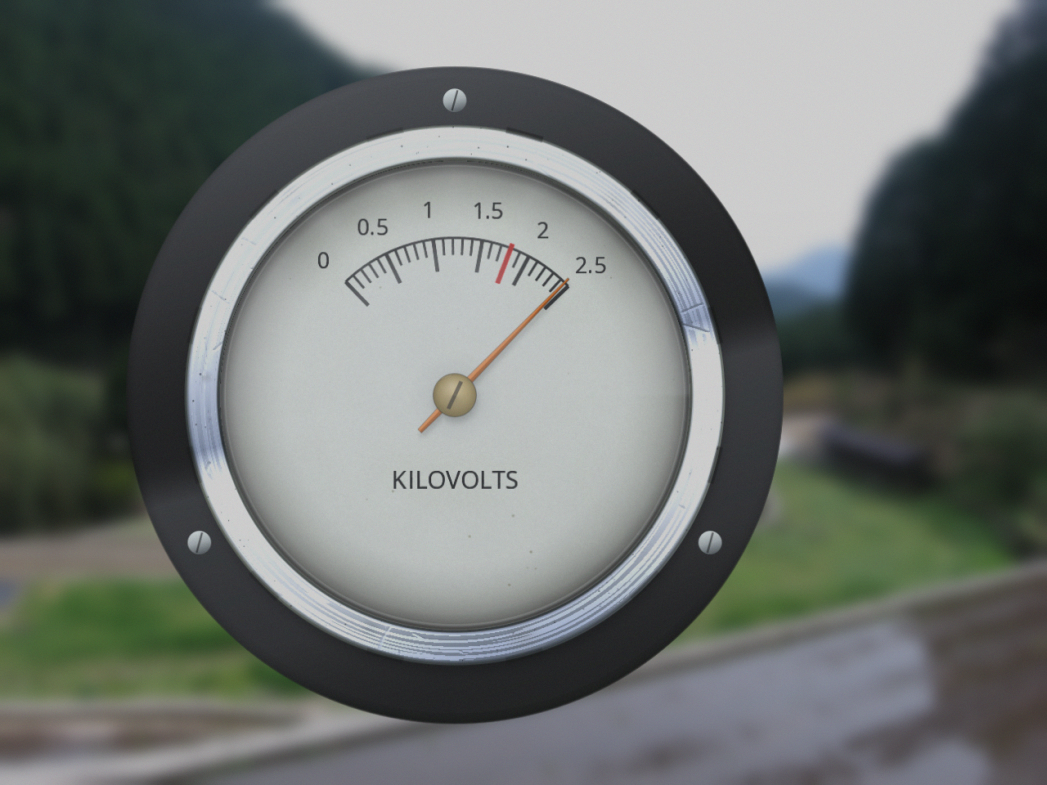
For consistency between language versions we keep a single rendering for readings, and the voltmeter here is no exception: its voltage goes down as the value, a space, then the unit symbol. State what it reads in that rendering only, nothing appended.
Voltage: 2.45 kV
